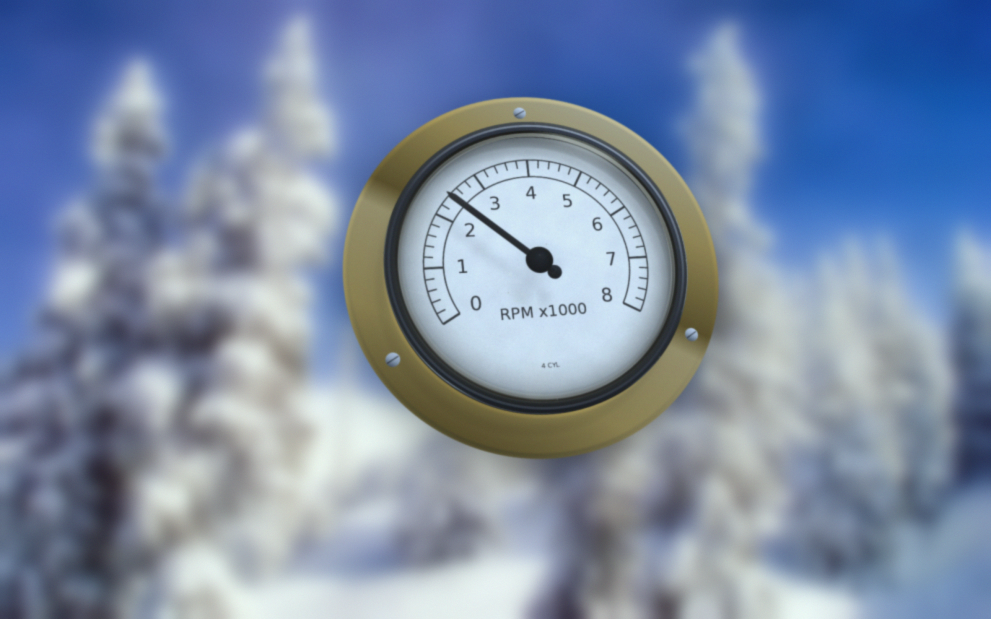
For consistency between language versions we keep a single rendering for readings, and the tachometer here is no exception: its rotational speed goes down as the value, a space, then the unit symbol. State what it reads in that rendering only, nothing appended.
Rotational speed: 2400 rpm
